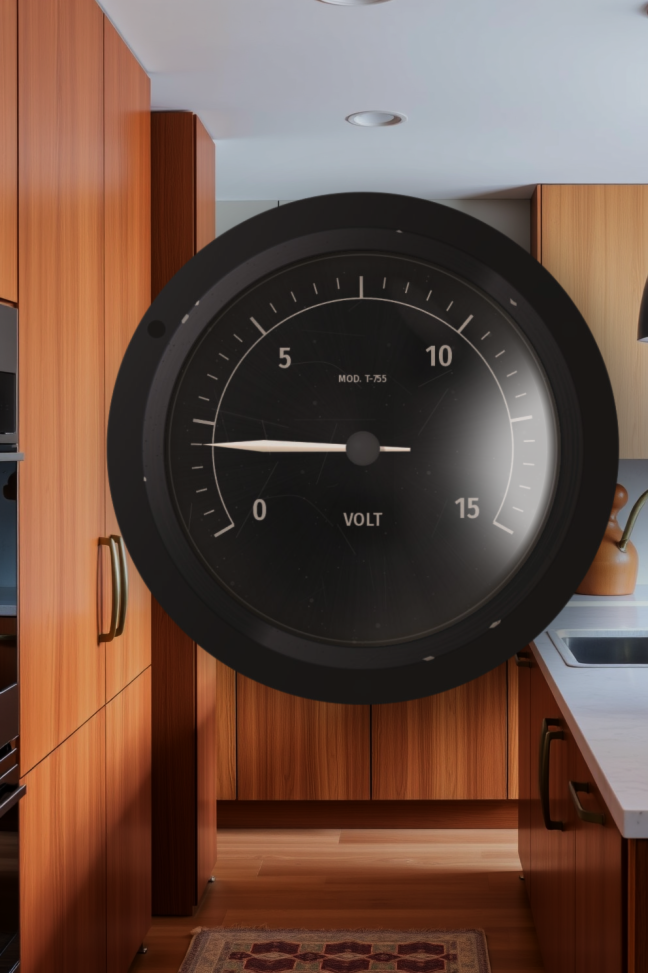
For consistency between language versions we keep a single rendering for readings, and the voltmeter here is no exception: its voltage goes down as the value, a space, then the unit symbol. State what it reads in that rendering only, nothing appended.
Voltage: 2 V
